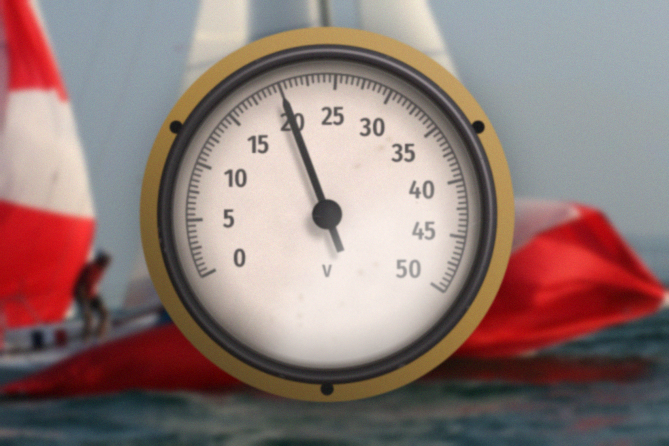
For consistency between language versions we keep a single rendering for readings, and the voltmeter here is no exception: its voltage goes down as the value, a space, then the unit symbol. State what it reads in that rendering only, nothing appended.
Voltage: 20 V
